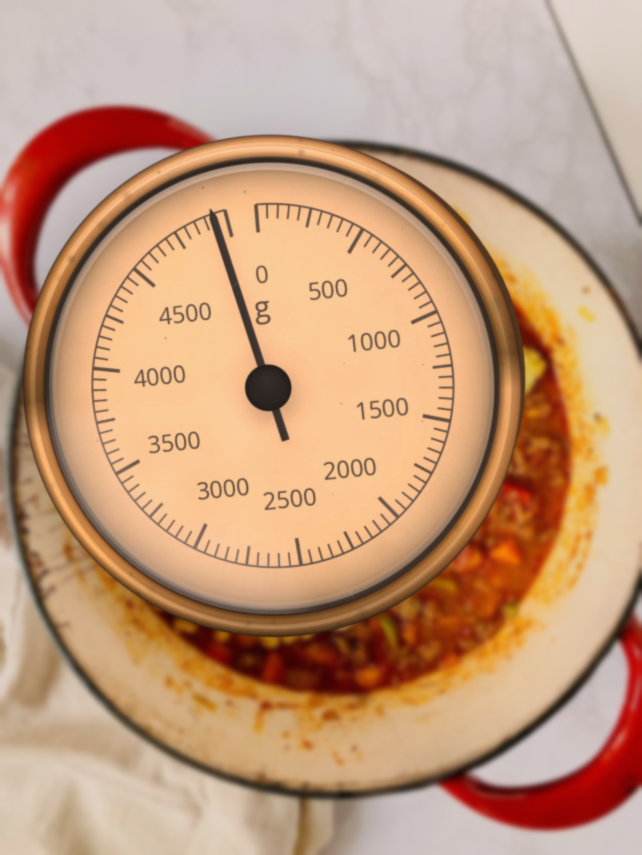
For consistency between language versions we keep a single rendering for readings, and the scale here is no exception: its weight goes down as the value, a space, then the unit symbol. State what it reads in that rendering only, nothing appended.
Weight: 4950 g
